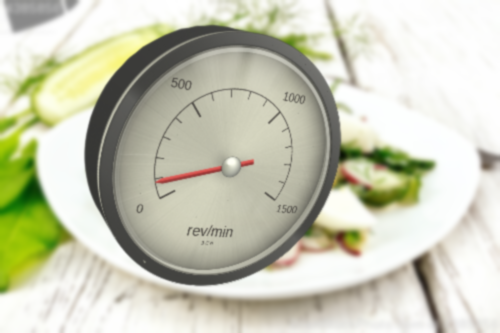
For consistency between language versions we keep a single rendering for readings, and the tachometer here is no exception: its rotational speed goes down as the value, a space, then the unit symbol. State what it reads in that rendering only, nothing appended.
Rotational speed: 100 rpm
